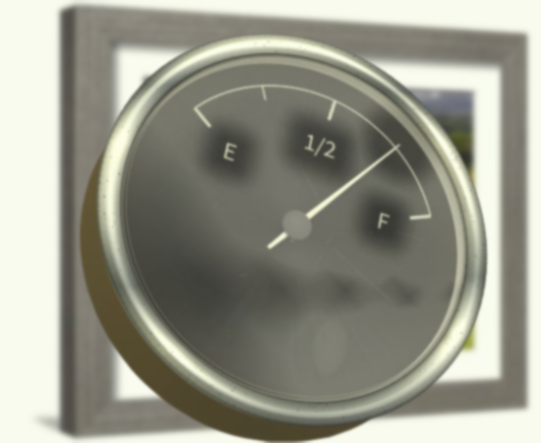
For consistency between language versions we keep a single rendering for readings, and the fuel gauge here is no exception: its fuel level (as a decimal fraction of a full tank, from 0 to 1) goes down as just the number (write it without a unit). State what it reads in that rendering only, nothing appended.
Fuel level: 0.75
